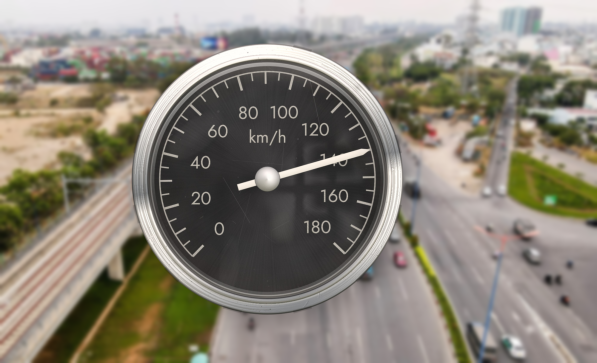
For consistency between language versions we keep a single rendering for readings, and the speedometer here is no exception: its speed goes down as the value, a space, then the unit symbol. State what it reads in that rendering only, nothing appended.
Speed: 140 km/h
